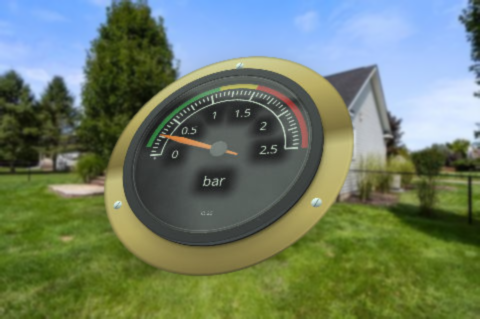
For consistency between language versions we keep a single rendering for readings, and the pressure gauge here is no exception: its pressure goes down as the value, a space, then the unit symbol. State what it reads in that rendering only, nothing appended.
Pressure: 0.25 bar
